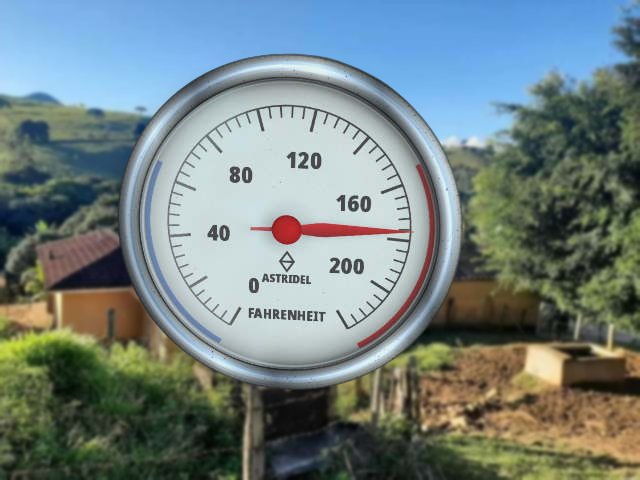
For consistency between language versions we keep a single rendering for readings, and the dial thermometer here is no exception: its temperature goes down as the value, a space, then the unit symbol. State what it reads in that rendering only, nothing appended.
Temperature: 176 °F
